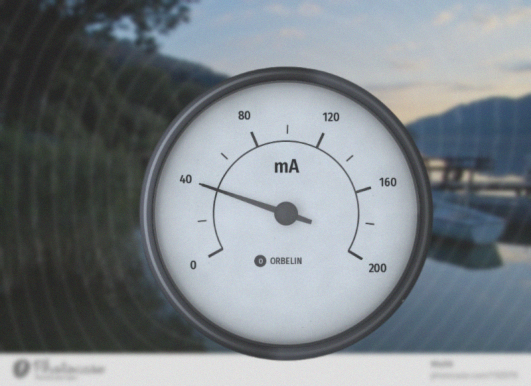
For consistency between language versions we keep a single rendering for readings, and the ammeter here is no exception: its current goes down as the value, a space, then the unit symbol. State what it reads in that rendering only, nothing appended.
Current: 40 mA
